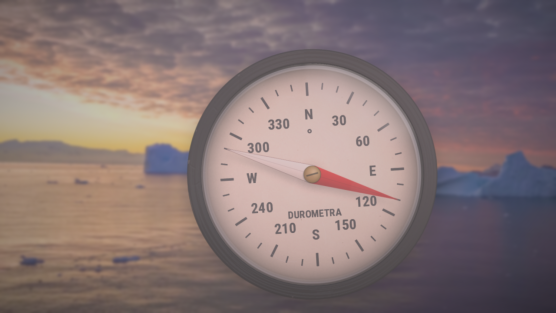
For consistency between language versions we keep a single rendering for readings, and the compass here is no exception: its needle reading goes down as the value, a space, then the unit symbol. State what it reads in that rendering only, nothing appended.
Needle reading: 110 °
